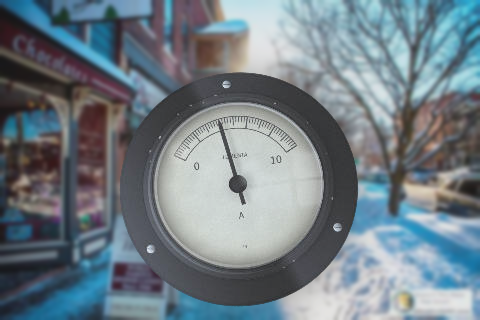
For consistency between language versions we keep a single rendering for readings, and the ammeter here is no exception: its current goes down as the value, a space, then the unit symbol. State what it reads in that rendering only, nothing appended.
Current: 4 A
